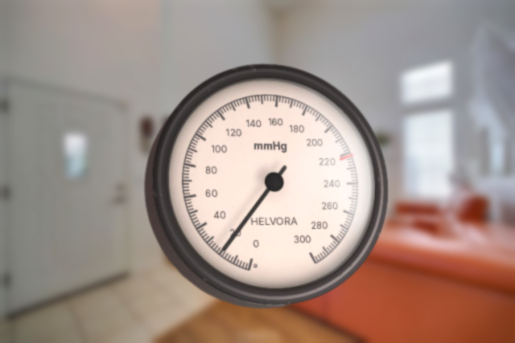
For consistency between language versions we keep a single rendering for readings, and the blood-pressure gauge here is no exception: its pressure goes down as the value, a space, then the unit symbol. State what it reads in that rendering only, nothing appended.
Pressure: 20 mmHg
